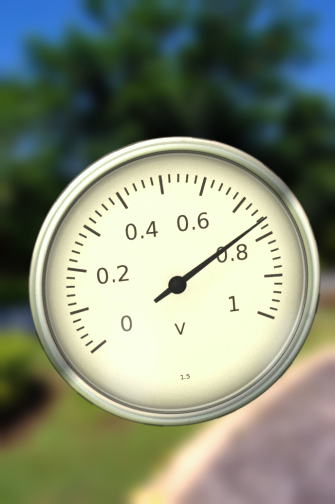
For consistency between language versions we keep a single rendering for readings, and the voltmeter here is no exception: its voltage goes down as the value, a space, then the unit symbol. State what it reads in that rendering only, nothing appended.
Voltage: 0.76 V
